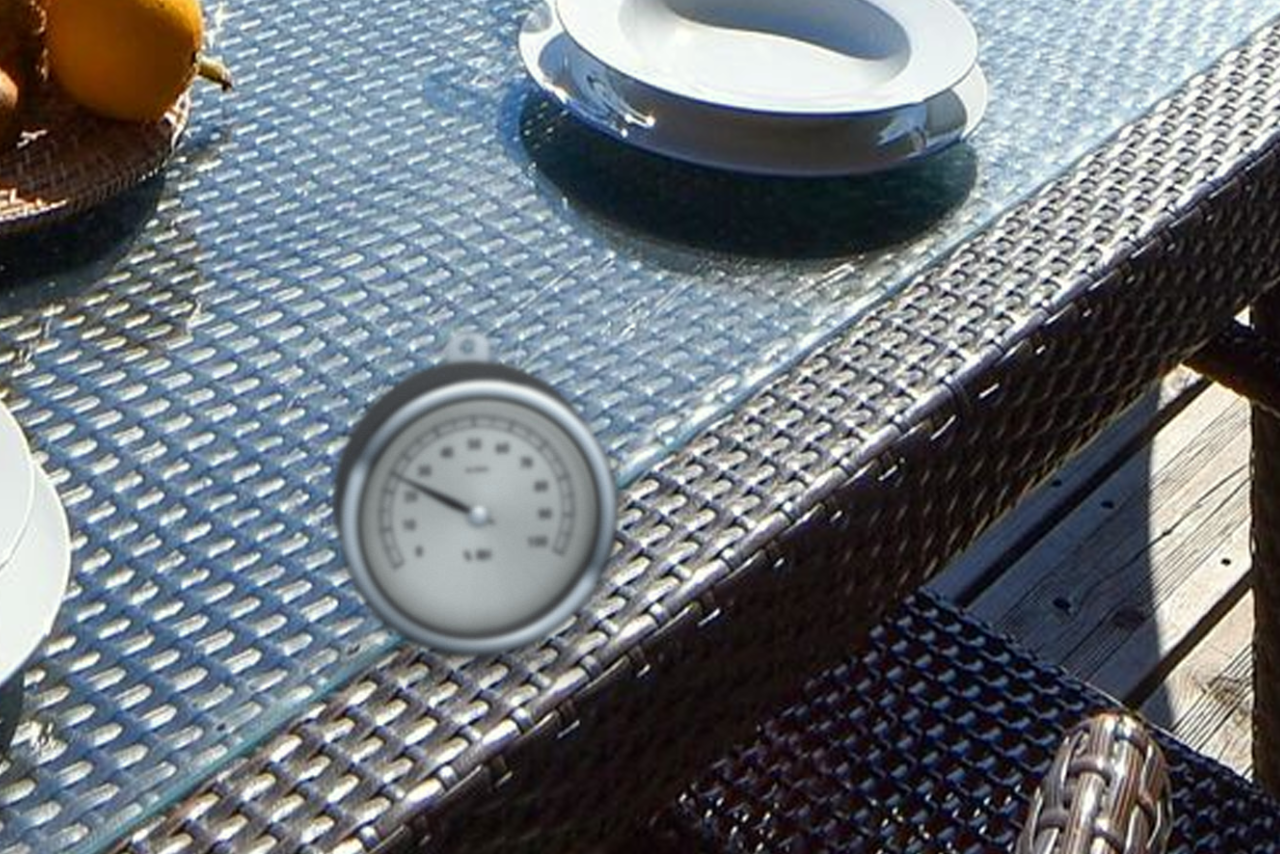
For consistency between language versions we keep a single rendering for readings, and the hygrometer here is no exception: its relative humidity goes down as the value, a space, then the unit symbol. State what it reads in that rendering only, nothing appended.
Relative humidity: 25 %
